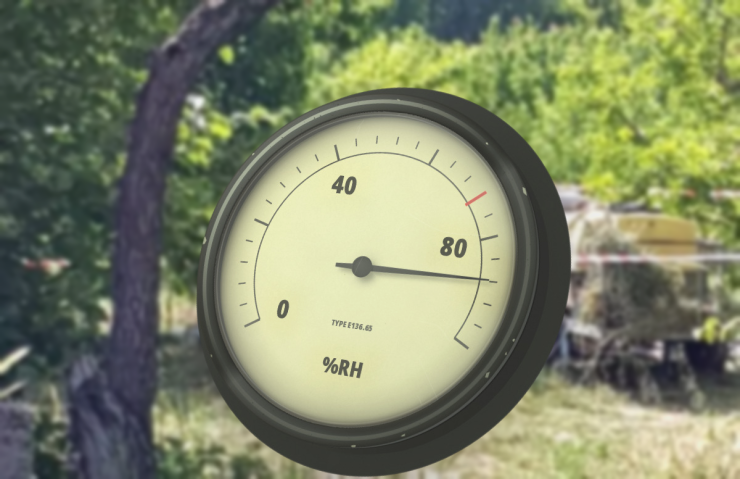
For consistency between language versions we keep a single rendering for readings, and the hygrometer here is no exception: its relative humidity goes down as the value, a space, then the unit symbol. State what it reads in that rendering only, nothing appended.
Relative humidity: 88 %
